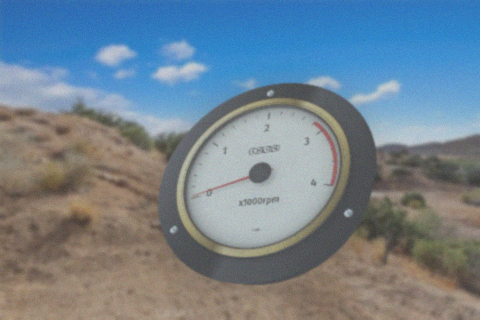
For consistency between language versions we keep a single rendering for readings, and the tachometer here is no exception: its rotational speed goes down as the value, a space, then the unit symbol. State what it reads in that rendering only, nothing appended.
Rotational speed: 0 rpm
